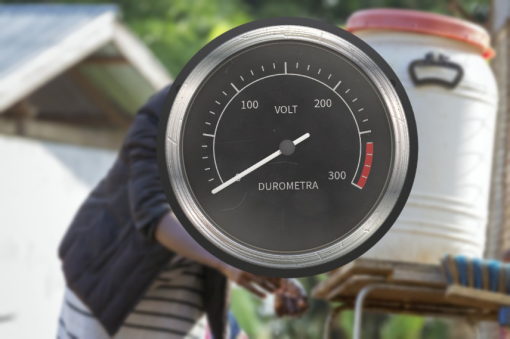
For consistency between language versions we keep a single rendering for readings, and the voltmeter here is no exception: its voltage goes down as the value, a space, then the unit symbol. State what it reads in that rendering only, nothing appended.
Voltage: 0 V
